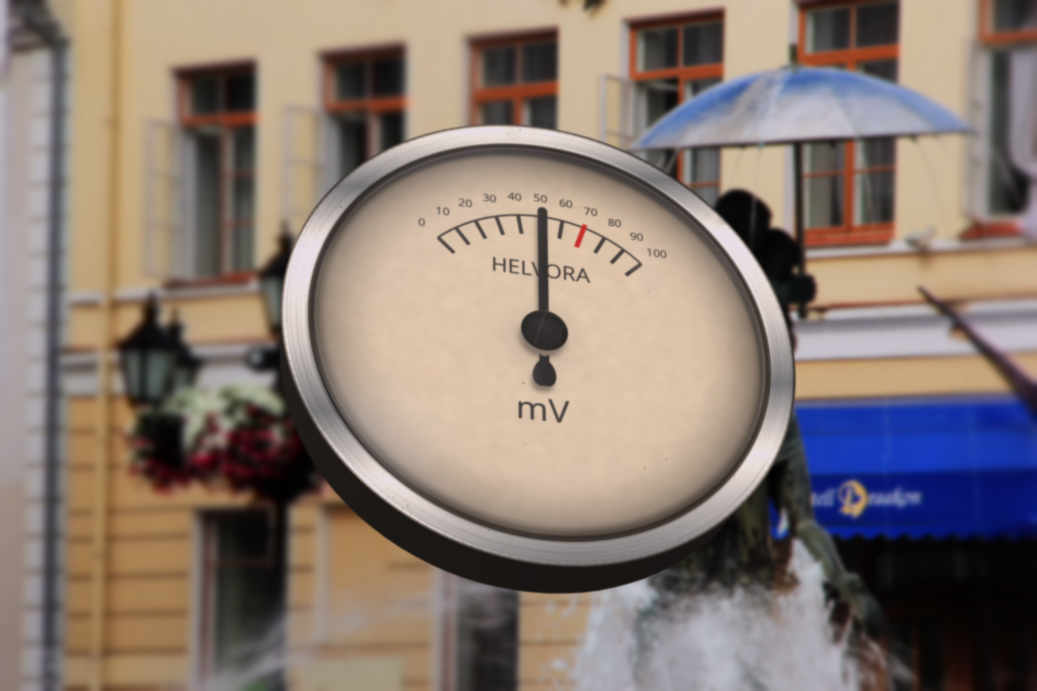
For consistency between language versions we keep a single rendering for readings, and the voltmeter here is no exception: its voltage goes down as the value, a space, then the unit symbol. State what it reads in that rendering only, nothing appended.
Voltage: 50 mV
